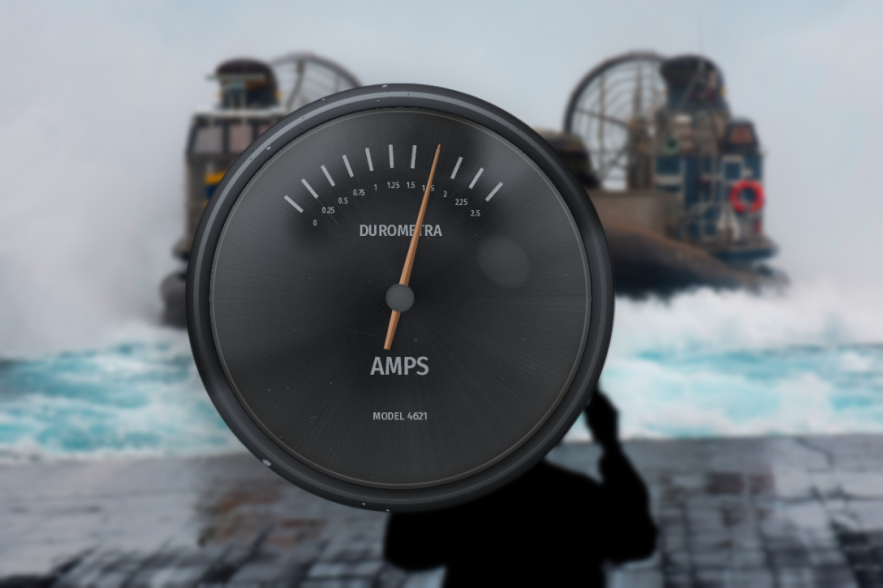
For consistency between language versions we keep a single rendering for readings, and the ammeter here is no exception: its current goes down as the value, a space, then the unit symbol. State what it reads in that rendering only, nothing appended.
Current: 1.75 A
